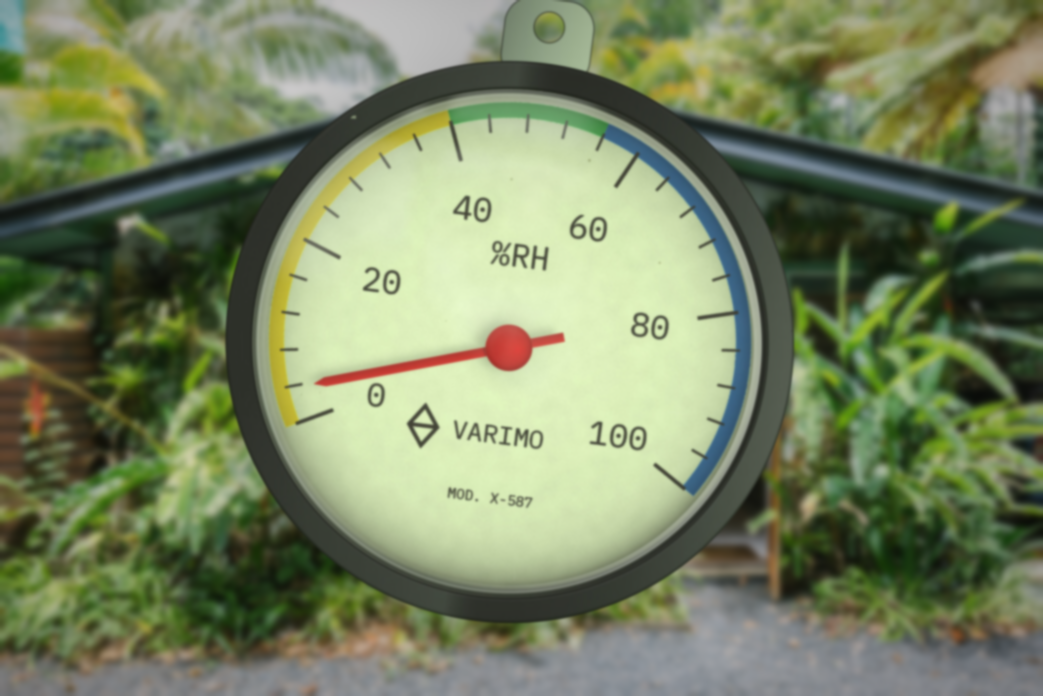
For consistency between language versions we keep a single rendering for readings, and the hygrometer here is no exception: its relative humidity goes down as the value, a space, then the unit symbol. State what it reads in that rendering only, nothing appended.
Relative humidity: 4 %
